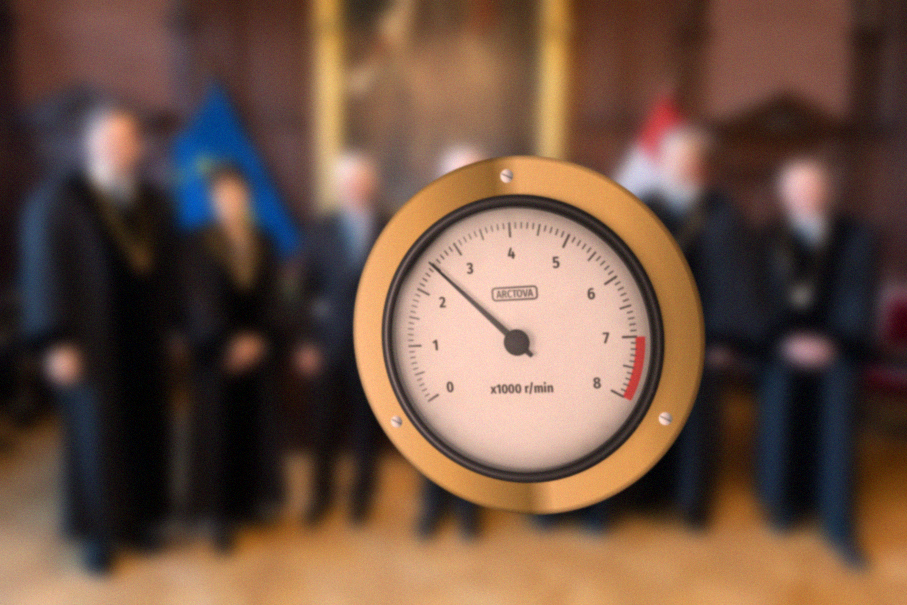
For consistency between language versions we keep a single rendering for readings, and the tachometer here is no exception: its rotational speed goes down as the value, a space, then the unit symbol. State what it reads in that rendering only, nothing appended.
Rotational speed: 2500 rpm
